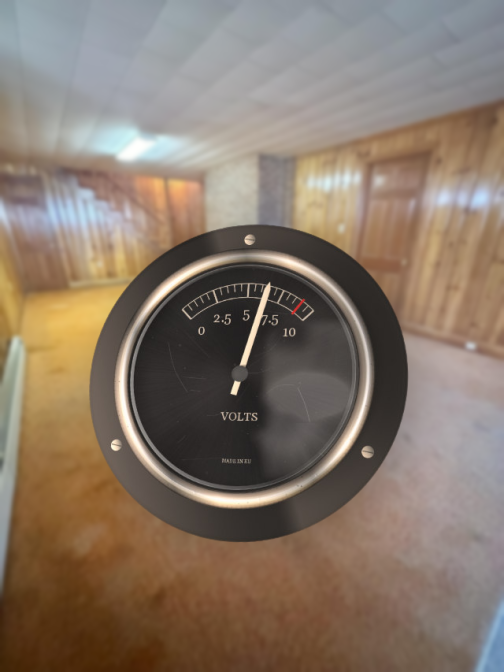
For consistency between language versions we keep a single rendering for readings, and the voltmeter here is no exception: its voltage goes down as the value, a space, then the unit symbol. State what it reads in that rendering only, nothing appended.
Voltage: 6.5 V
